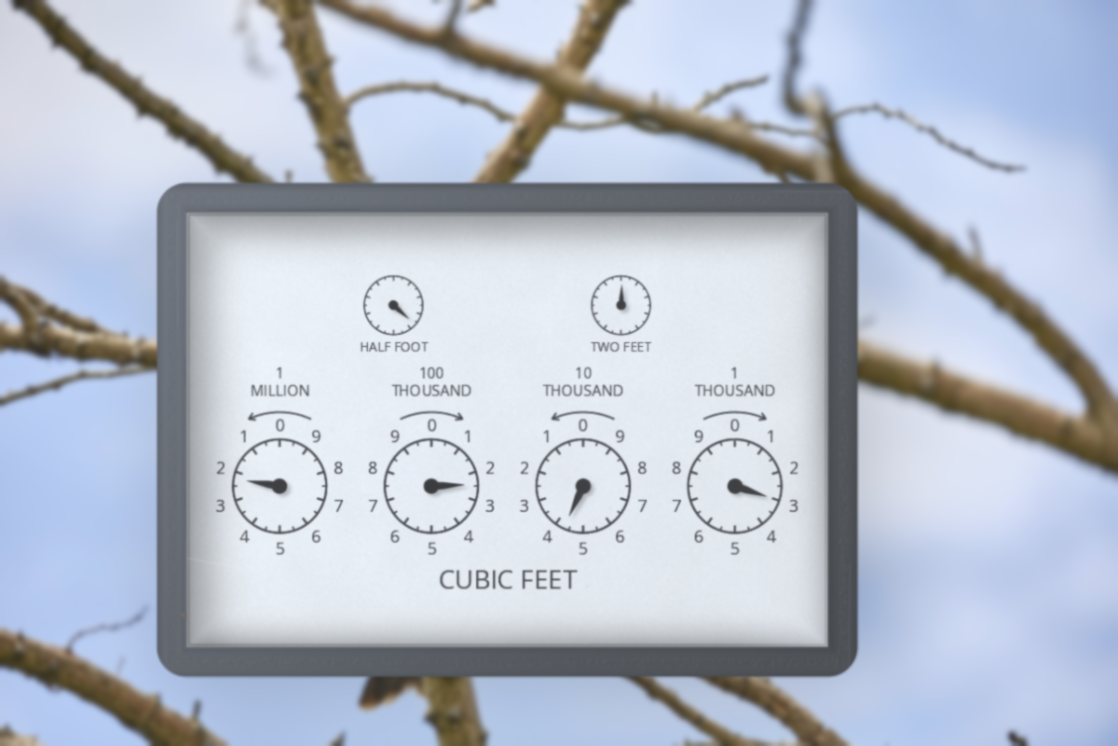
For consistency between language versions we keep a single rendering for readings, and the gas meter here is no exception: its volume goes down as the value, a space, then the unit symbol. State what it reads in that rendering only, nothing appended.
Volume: 224300 ft³
